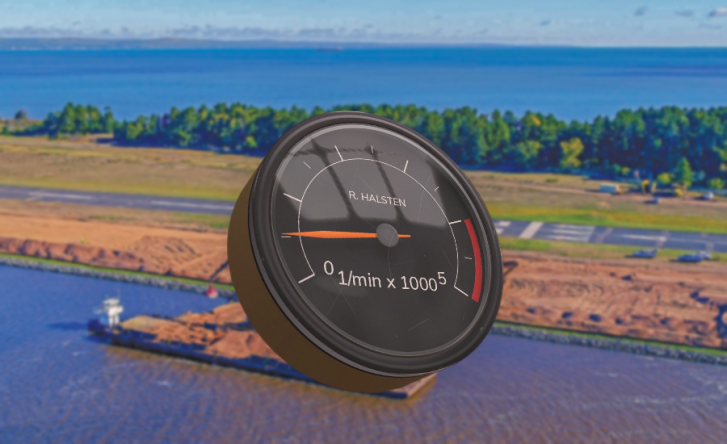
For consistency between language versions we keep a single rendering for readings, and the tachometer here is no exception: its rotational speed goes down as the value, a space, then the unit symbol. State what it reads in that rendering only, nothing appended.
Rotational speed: 500 rpm
